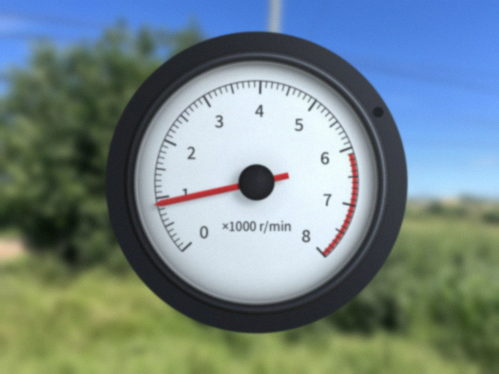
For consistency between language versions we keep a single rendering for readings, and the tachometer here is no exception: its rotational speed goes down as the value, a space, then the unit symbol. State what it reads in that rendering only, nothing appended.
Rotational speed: 900 rpm
